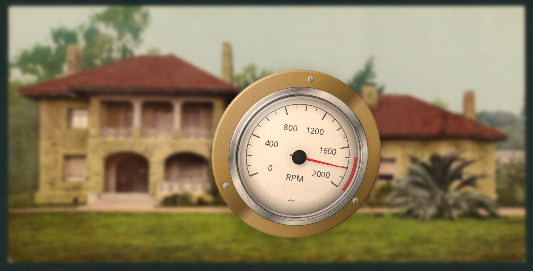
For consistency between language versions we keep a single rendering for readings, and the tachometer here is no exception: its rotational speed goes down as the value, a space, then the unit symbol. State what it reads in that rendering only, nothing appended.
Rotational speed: 1800 rpm
